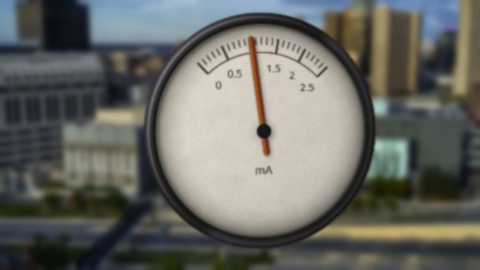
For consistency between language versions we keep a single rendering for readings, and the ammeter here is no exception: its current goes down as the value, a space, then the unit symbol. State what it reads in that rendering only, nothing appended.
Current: 1 mA
